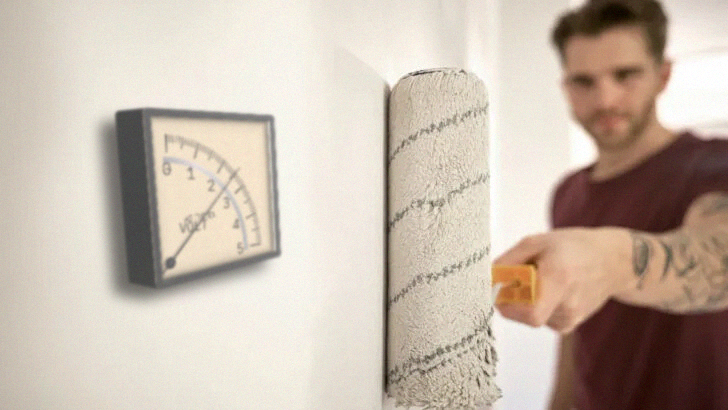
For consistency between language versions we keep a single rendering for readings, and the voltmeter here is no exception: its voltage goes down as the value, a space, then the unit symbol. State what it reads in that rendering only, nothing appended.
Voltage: 2.5 V
